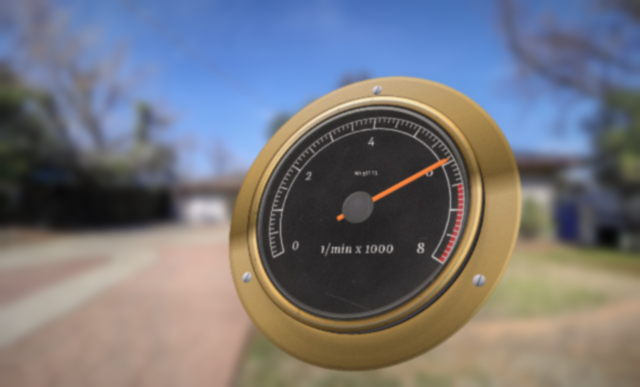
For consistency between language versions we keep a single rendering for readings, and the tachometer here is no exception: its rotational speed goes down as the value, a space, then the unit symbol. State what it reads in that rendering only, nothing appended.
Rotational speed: 6000 rpm
